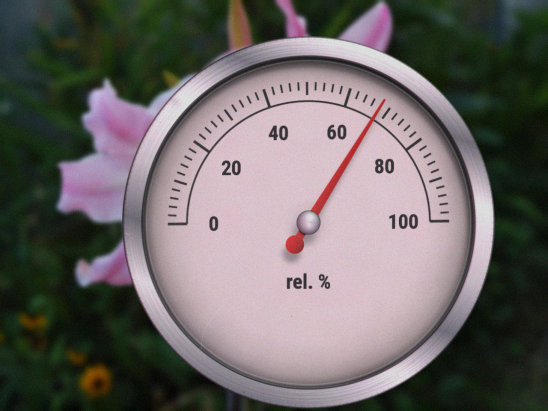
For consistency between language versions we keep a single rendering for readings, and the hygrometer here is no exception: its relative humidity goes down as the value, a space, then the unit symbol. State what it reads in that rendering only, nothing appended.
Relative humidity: 68 %
